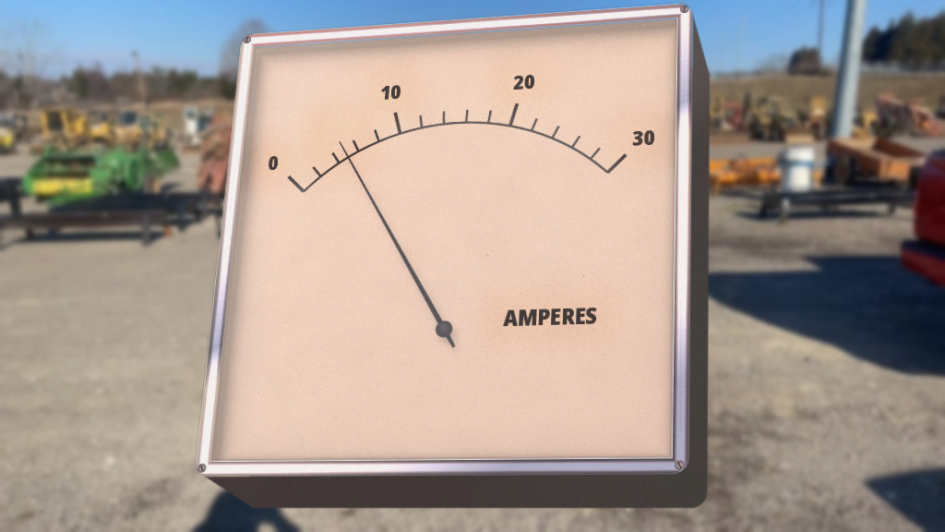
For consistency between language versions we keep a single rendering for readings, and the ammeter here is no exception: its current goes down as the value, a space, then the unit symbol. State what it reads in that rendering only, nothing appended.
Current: 5 A
